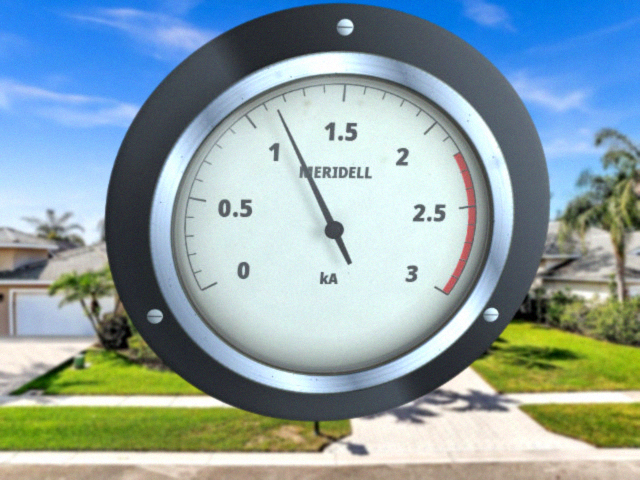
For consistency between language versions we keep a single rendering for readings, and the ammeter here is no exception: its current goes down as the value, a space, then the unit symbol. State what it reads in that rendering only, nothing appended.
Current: 1.15 kA
